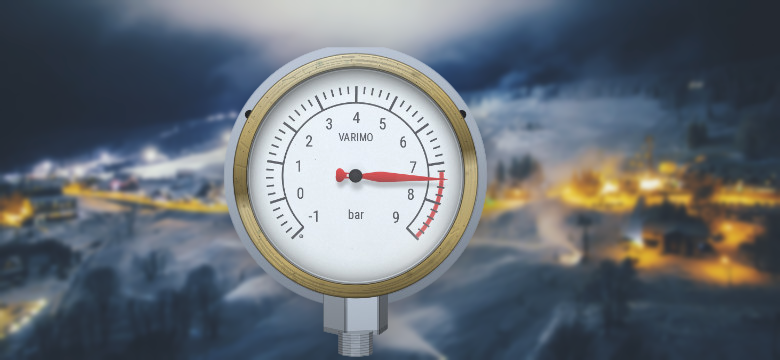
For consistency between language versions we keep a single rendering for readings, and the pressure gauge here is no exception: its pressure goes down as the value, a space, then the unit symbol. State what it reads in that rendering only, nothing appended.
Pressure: 7.4 bar
